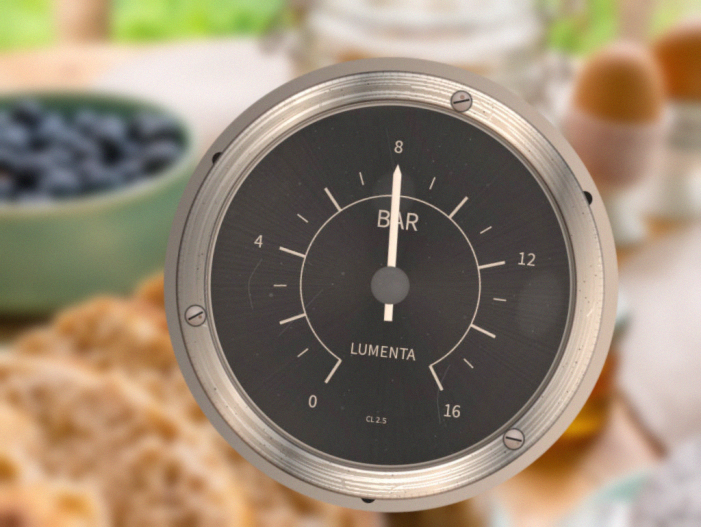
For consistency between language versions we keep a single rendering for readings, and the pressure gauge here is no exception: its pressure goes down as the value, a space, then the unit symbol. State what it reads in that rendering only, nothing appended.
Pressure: 8 bar
